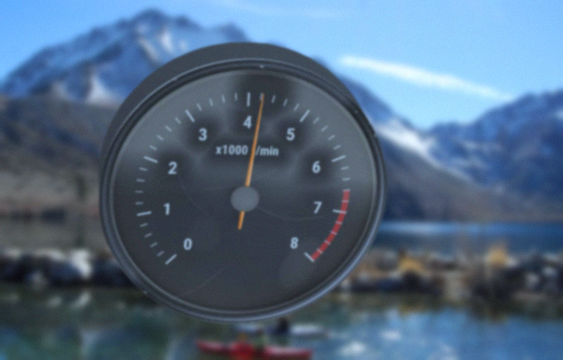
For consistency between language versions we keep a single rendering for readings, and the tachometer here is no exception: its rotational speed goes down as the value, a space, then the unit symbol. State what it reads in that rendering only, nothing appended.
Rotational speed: 4200 rpm
